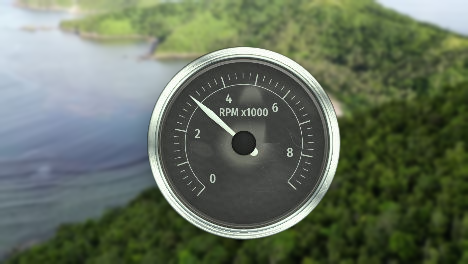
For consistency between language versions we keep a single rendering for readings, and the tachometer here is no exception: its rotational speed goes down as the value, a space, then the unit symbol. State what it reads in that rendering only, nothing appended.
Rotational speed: 3000 rpm
